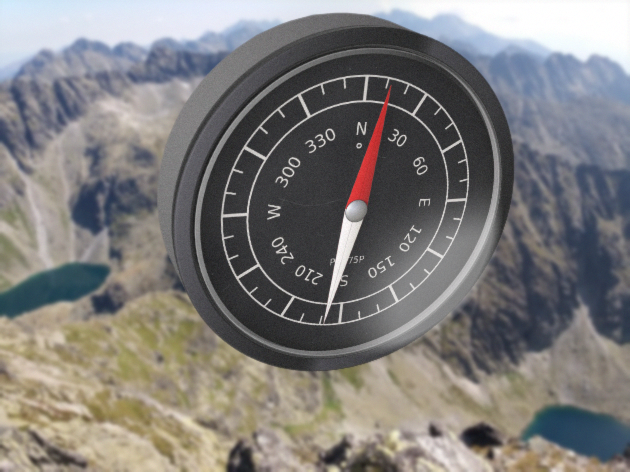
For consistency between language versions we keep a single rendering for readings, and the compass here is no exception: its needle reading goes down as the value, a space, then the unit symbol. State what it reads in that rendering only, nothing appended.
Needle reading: 10 °
